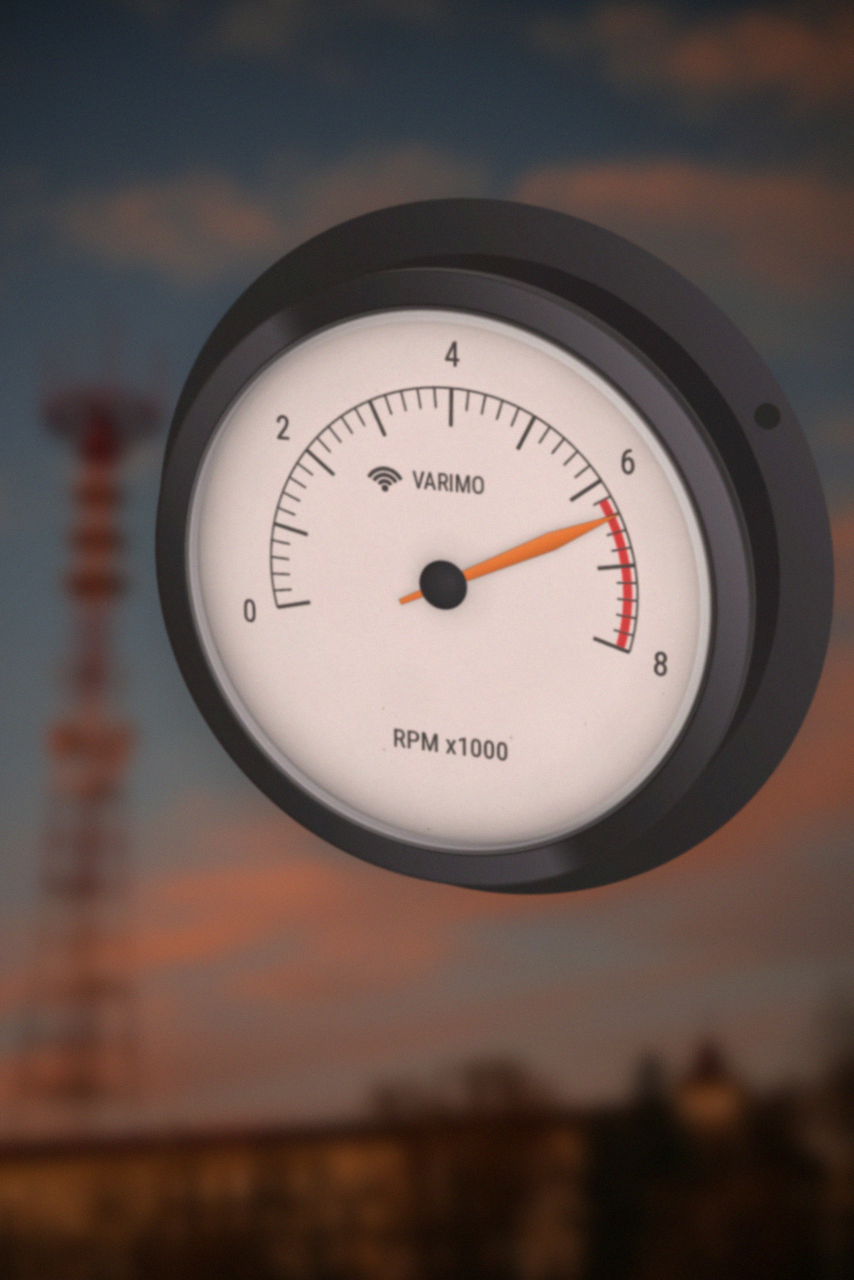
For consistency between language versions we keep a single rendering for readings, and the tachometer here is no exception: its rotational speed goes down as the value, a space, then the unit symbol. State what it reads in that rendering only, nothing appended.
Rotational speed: 6400 rpm
